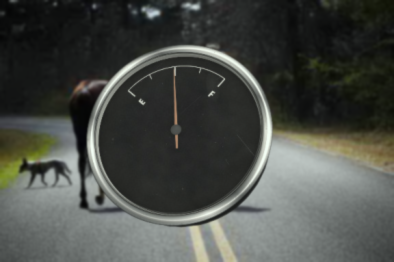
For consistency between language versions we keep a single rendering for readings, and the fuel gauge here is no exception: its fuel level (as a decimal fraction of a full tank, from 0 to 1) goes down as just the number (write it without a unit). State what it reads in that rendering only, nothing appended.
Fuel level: 0.5
